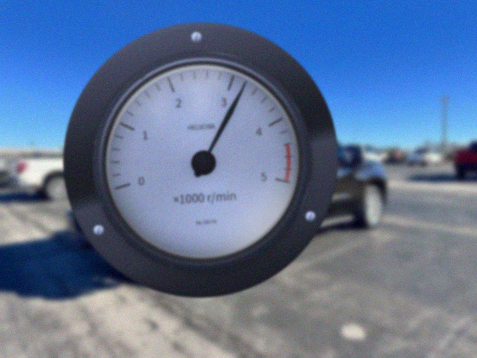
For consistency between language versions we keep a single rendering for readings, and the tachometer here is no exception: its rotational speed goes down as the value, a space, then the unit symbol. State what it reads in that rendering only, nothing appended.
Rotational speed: 3200 rpm
